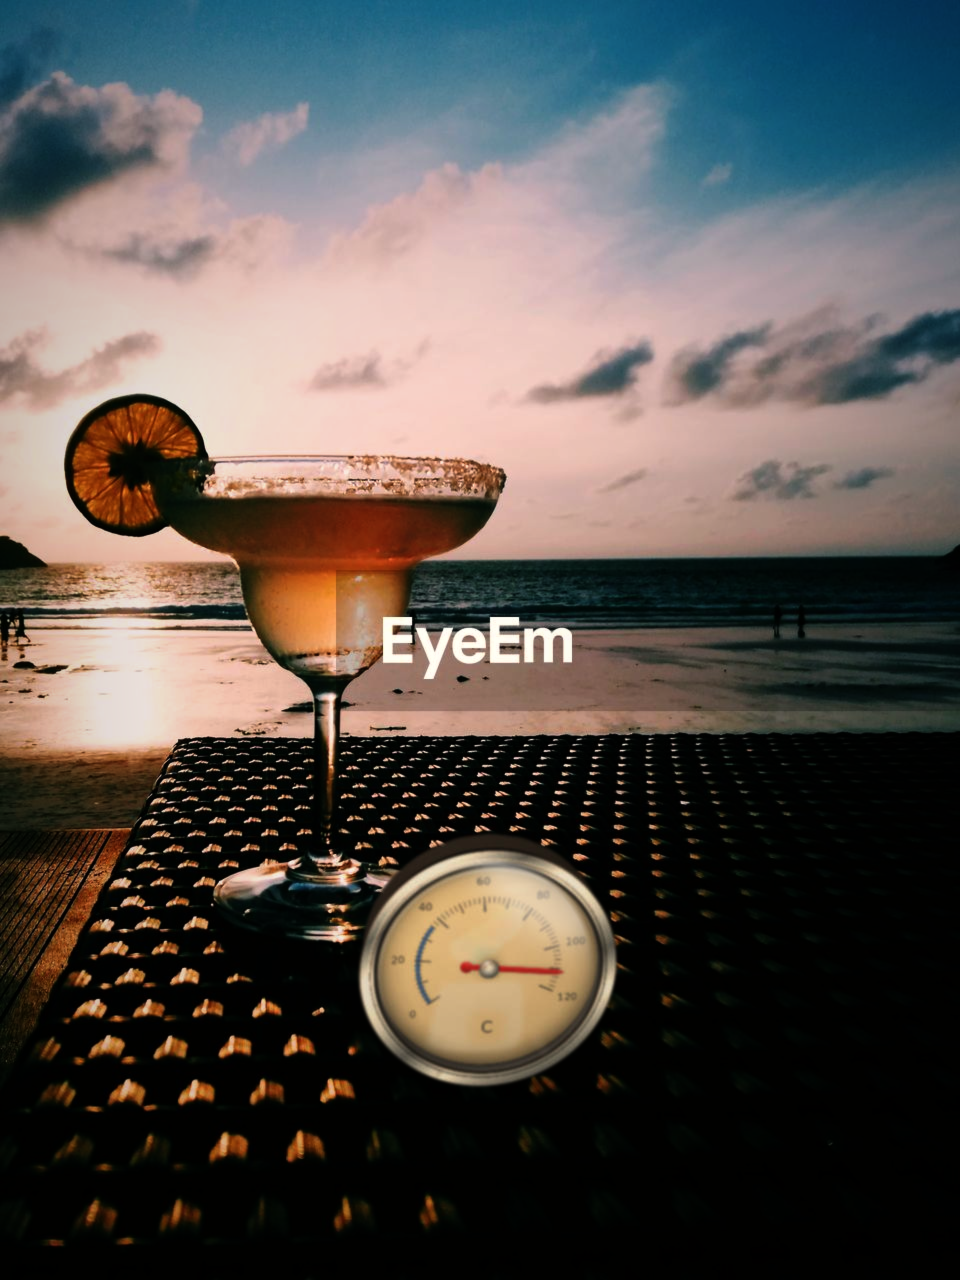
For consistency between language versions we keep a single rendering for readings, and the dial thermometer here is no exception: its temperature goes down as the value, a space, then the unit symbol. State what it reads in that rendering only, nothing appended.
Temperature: 110 °C
